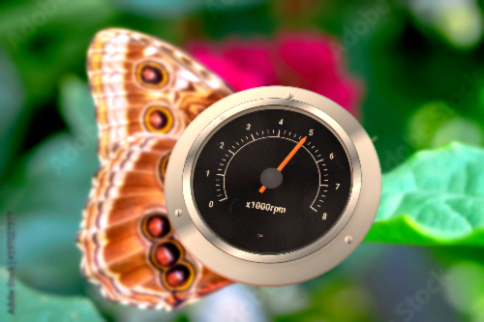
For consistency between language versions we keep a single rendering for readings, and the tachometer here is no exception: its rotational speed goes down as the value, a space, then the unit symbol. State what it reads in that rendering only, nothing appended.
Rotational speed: 5000 rpm
